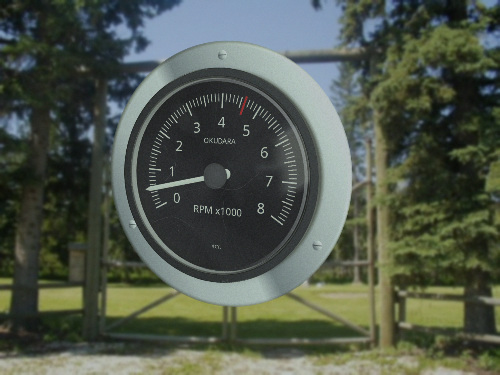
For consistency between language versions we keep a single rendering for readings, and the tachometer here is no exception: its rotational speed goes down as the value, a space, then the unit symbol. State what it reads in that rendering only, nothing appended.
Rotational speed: 500 rpm
